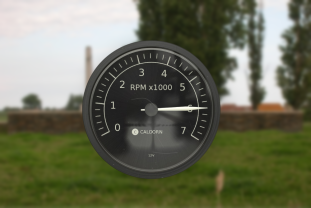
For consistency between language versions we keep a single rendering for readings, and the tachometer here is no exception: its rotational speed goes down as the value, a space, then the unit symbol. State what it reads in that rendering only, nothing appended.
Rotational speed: 6000 rpm
